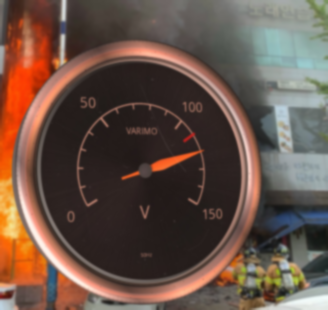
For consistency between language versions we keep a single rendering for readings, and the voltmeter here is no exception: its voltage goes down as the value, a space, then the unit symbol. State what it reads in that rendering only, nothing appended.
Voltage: 120 V
